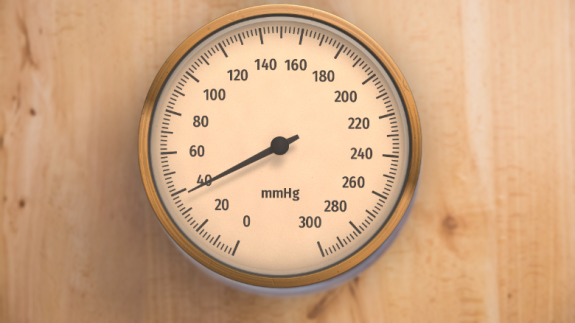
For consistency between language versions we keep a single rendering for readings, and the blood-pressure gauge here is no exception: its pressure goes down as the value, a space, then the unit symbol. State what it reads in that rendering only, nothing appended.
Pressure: 38 mmHg
